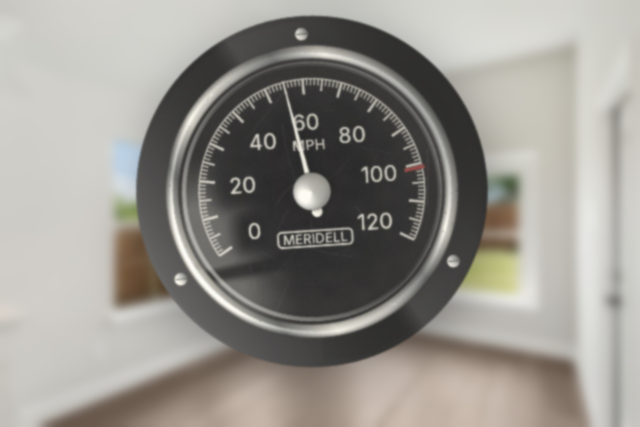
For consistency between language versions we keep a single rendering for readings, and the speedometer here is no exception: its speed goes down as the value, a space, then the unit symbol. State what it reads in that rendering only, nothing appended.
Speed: 55 mph
